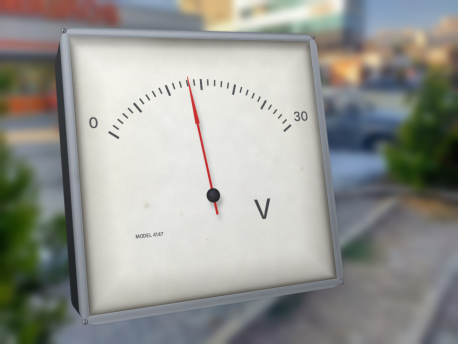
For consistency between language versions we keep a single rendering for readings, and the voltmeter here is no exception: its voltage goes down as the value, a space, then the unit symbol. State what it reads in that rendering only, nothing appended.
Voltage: 13 V
